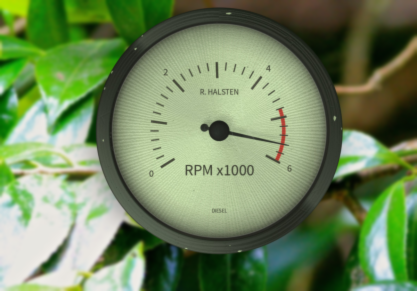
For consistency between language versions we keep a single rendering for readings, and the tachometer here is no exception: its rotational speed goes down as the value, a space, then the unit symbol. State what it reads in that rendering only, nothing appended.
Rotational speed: 5600 rpm
